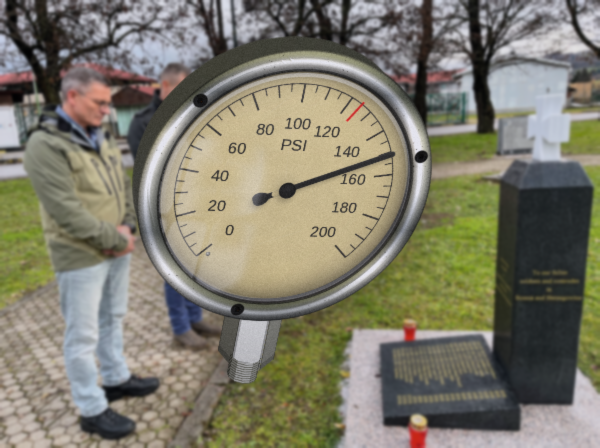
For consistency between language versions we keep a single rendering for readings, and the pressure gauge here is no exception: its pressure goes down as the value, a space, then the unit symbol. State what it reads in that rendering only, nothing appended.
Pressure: 150 psi
